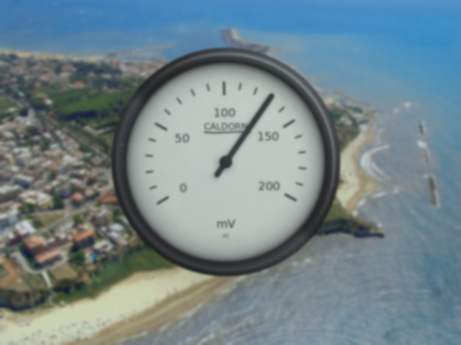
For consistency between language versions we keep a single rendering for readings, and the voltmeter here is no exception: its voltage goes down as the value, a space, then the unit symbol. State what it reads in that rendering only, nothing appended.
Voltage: 130 mV
